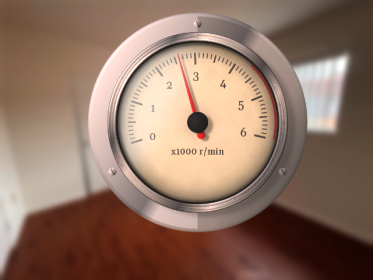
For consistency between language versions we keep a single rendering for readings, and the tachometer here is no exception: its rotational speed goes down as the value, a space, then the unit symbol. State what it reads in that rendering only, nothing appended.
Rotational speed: 2600 rpm
